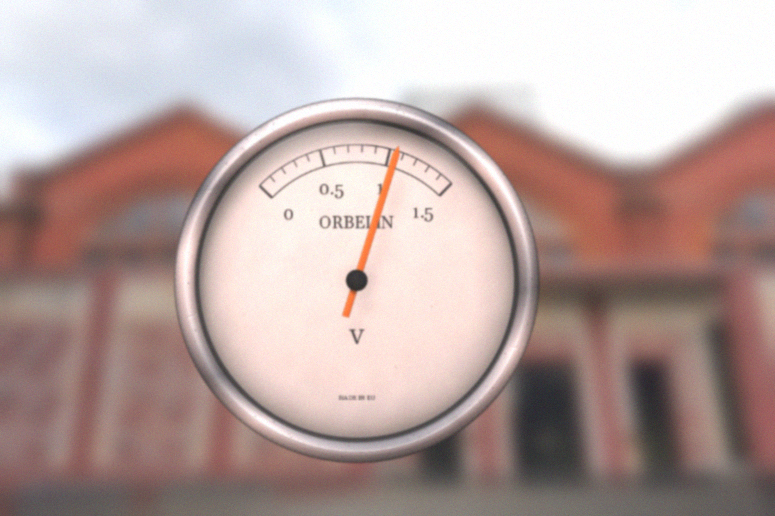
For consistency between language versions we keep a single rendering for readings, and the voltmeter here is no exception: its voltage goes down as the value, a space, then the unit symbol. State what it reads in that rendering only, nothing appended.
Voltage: 1.05 V
